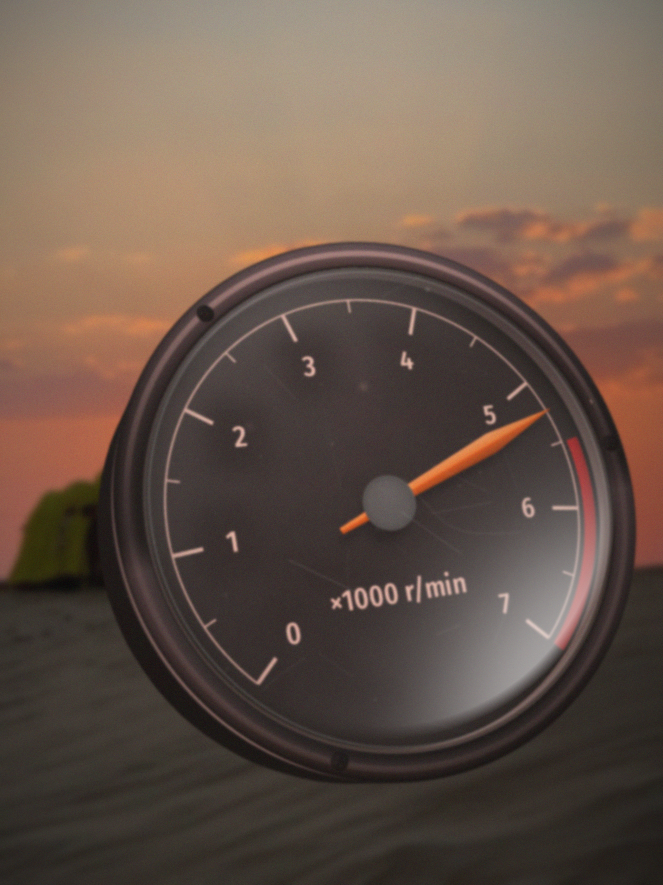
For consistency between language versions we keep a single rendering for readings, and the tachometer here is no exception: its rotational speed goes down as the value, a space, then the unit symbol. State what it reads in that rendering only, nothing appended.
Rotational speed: 5250 rpm
